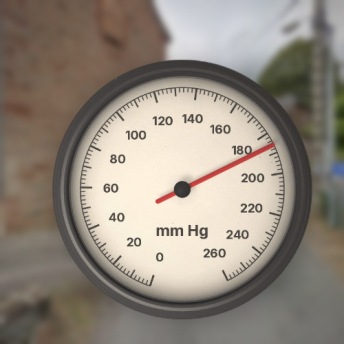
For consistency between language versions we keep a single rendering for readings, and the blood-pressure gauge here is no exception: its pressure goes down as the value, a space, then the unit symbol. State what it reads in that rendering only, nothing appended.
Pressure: 186 mmHg
